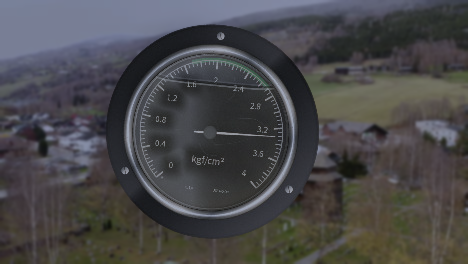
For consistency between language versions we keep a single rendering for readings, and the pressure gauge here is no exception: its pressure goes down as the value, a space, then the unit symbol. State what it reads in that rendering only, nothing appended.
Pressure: 3.3 kg/cm²
